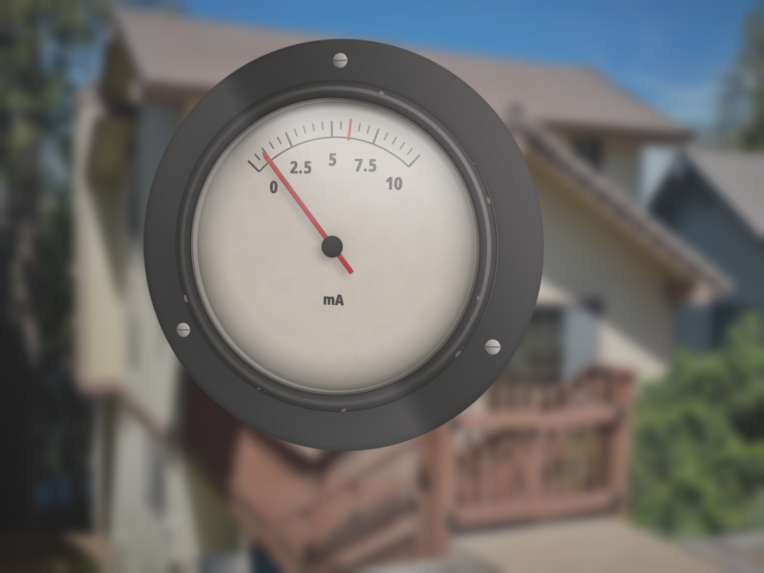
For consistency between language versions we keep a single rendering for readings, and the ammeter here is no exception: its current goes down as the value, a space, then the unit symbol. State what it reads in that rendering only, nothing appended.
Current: 1 mA
